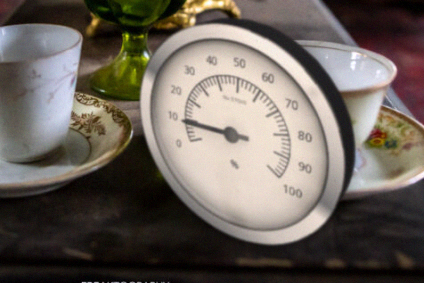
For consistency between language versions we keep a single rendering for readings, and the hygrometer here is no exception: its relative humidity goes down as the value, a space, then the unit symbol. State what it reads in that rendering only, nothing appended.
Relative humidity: 10 %
